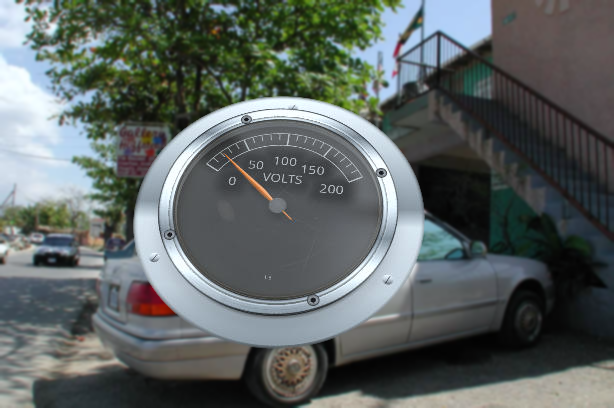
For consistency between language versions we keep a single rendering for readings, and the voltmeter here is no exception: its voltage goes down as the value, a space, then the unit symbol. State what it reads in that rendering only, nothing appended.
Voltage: 20 V
